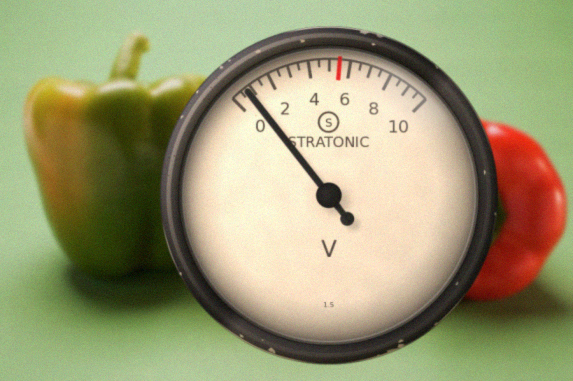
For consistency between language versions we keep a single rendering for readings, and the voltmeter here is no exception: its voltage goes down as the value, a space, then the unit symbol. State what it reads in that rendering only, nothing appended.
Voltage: 0.75 V
